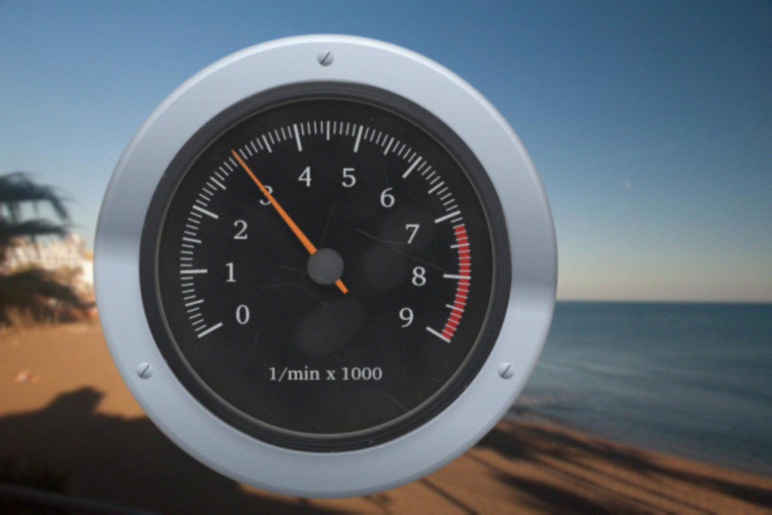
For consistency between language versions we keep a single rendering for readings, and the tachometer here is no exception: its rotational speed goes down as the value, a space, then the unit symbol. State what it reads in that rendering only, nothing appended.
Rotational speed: 3000 rpm
